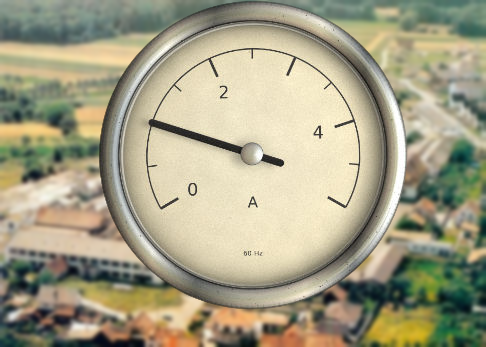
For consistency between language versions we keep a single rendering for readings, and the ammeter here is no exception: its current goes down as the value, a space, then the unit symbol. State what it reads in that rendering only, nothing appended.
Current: 1 A
